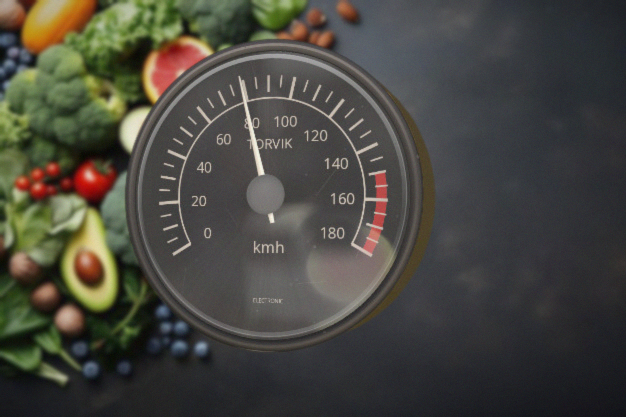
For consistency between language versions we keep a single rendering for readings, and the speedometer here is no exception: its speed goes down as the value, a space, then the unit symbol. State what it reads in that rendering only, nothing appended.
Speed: 80 km/h
